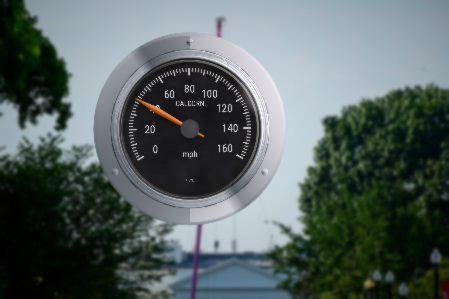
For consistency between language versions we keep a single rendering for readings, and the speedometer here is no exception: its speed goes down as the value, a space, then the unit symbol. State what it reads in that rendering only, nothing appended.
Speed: 40 mph
